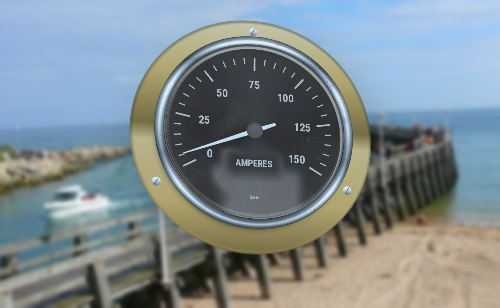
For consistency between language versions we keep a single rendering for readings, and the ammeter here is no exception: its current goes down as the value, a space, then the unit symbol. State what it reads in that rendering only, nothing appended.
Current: 5 A
